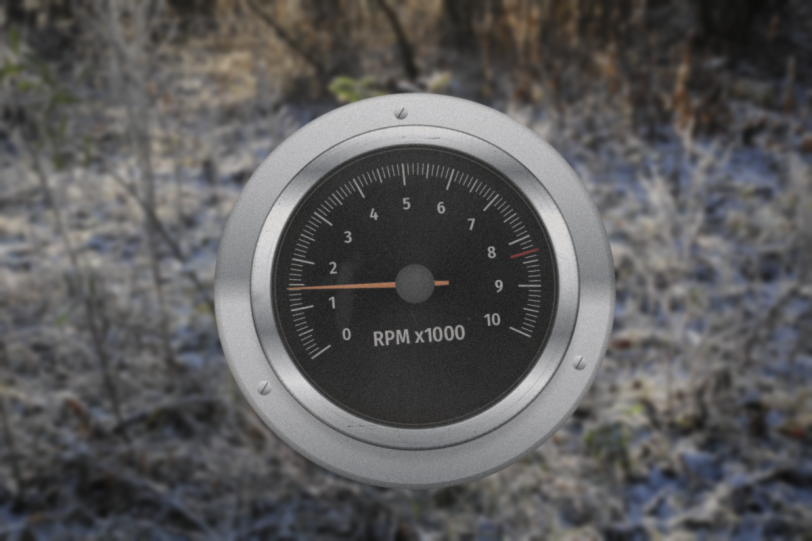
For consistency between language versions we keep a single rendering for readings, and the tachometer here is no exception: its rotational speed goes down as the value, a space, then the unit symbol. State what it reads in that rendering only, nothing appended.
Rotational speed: 1400 rpm
